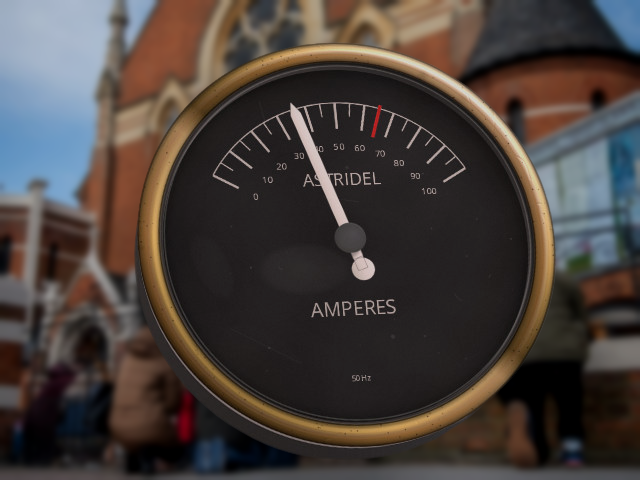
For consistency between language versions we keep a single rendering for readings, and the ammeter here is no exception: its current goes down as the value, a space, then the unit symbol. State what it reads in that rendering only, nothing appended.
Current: 35 A
